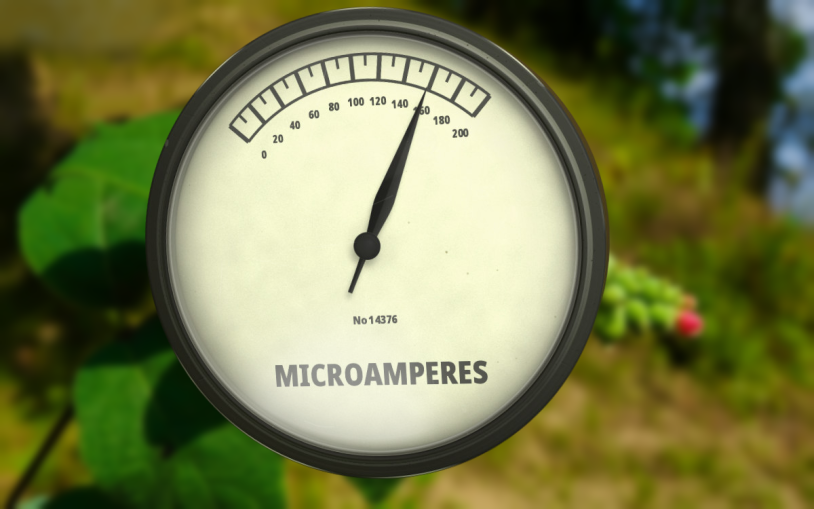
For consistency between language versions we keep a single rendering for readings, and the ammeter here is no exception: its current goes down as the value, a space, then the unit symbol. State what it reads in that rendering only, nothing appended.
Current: 160 µA
